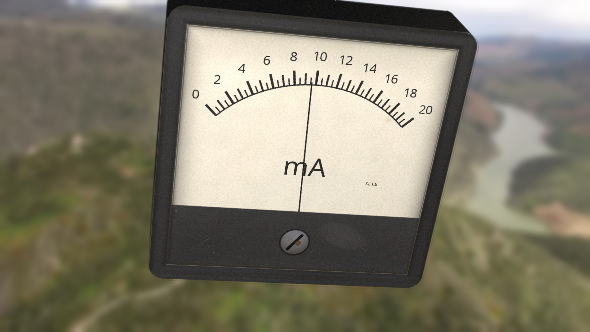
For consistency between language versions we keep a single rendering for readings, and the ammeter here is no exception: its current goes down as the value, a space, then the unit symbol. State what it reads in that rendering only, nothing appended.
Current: 9.5 mA
